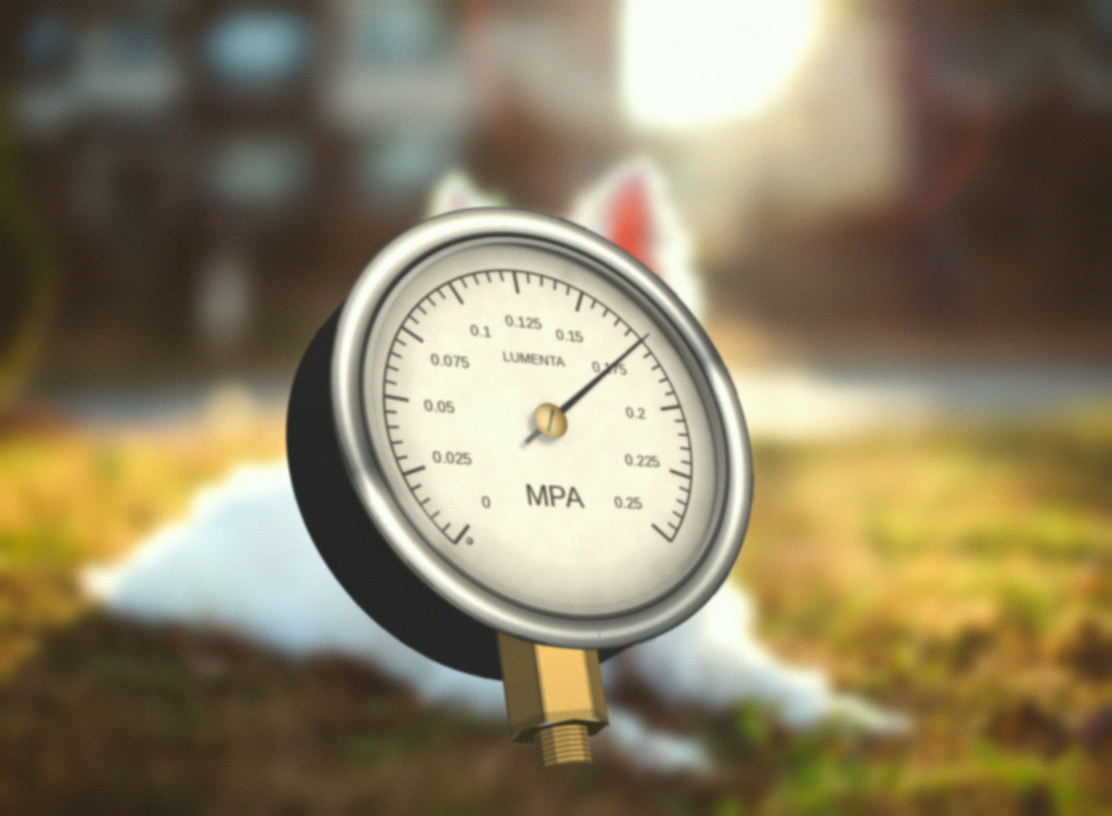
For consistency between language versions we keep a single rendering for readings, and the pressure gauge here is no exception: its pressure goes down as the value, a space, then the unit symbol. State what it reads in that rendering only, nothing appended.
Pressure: 0.175 MPa
